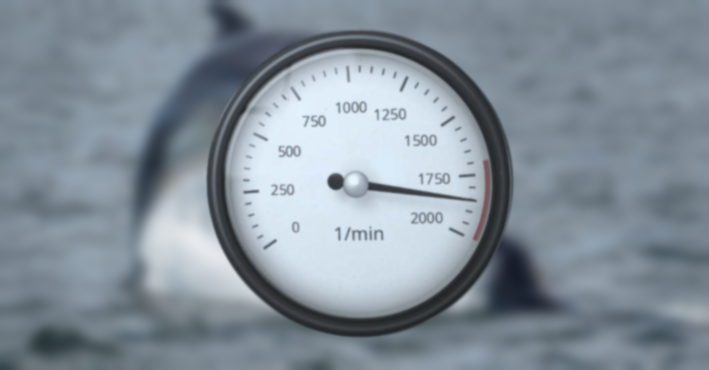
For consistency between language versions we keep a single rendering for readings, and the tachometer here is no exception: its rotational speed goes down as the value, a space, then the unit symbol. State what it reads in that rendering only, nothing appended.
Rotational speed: 1850 rpm
